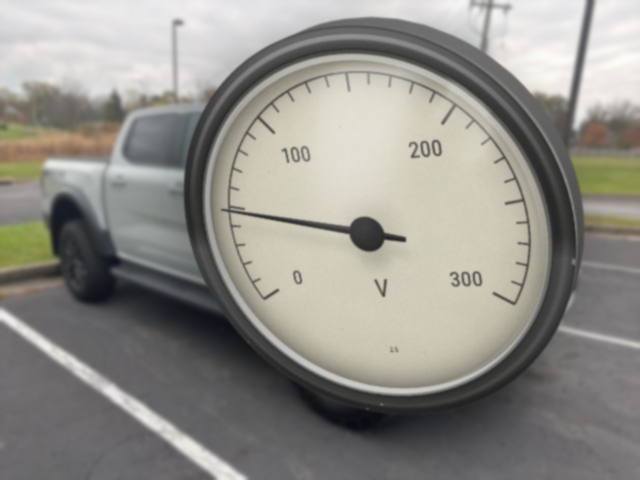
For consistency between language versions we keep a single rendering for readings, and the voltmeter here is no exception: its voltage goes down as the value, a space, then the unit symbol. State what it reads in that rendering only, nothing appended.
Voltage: 50 V
